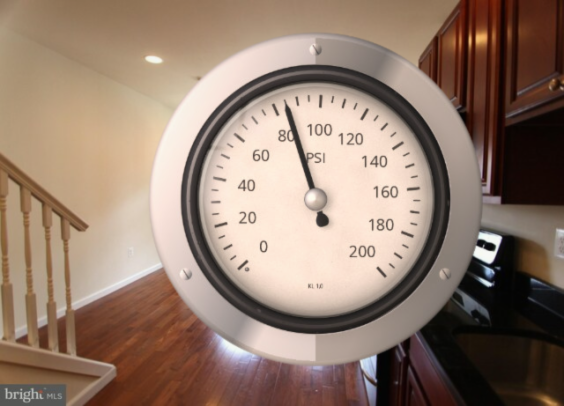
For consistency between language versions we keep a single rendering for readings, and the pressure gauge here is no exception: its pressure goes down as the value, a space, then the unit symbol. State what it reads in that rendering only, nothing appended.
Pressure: 85 psi
